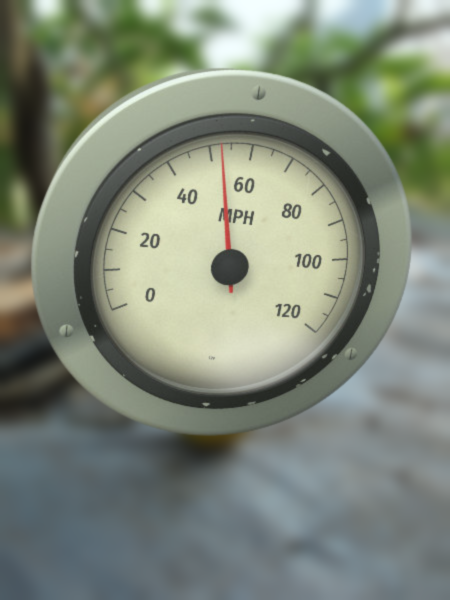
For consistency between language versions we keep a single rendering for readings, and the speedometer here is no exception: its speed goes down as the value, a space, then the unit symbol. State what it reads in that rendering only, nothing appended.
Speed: 52.5 mph
